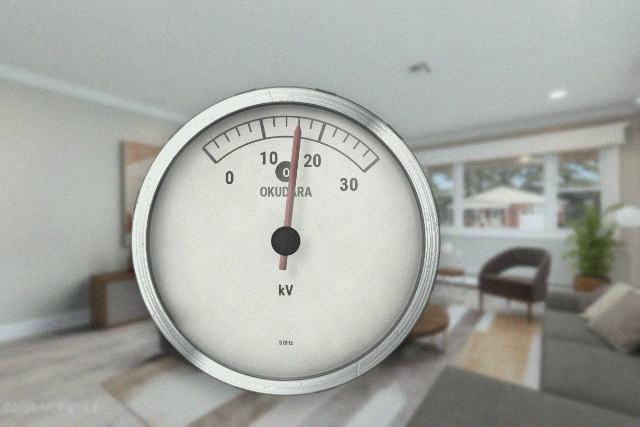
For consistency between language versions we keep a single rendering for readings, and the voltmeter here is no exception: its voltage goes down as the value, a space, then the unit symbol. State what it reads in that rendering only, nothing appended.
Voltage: 16 kV
